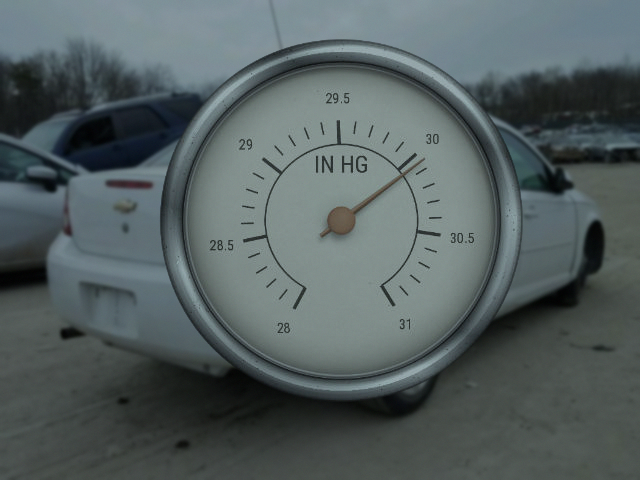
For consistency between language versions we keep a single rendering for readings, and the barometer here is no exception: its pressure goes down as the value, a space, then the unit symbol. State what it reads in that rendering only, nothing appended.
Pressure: 30.05 inHg
